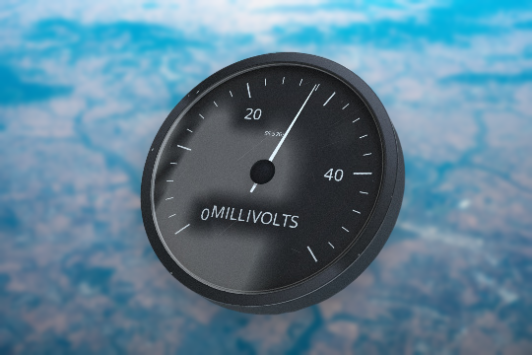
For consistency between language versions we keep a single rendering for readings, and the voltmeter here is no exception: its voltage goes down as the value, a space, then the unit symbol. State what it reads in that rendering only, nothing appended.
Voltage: 28 mV
